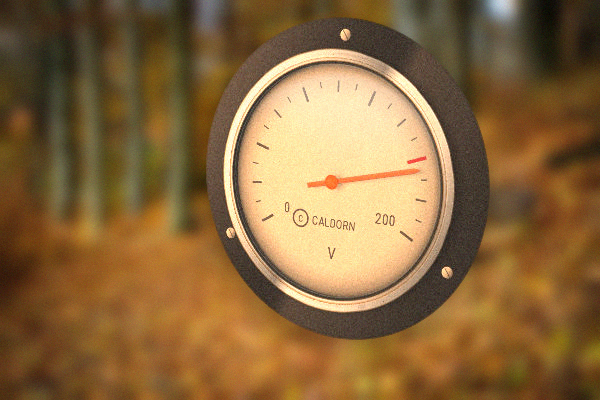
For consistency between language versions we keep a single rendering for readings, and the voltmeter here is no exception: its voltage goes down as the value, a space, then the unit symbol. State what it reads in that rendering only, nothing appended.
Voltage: 165 V
